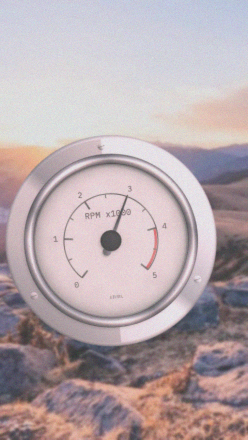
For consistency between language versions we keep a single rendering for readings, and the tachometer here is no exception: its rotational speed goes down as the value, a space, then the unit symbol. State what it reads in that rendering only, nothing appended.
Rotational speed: 3000 rpm
